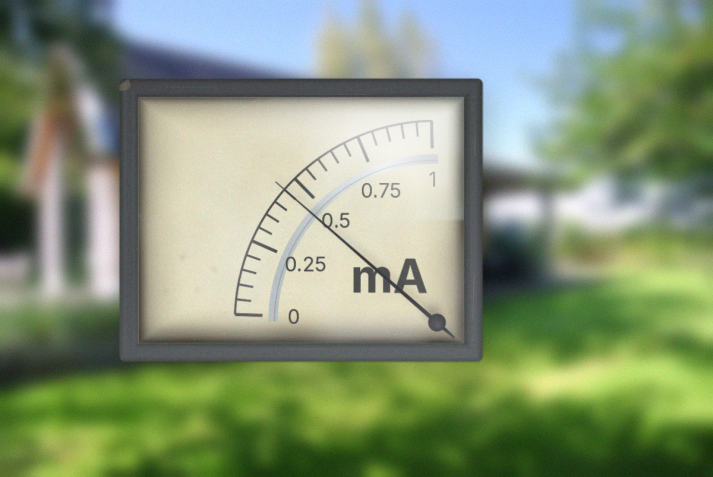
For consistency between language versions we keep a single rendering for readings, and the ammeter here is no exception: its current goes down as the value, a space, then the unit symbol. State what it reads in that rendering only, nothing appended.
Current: 0.45 mA
